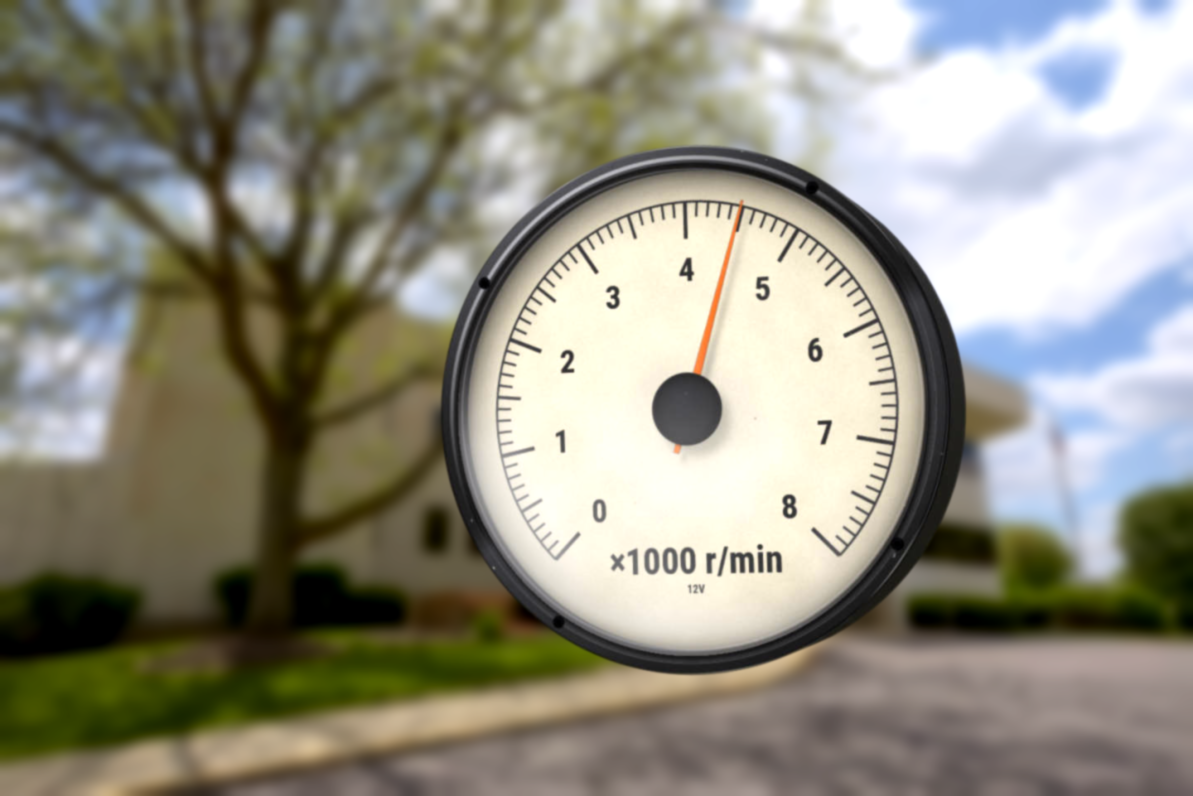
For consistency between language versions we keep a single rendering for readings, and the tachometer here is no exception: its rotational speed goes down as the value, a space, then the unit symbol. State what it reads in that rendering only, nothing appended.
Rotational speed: 4500 rpm
